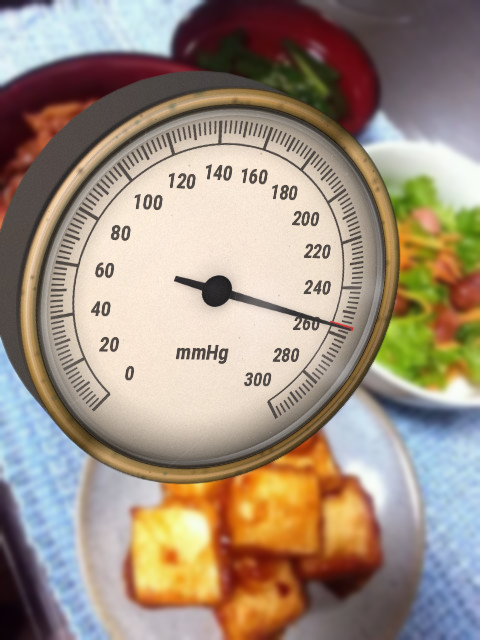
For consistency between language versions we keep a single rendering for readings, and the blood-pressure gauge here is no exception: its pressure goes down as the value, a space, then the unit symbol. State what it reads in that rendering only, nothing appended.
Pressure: 256 mmHg
